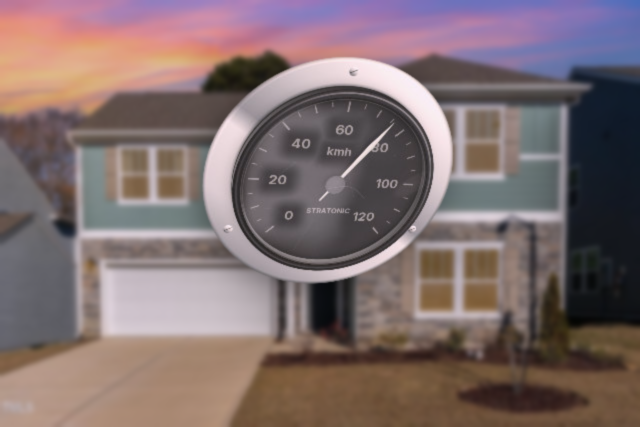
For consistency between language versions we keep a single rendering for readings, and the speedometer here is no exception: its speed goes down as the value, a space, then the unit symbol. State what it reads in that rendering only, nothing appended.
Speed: 75 km/h
